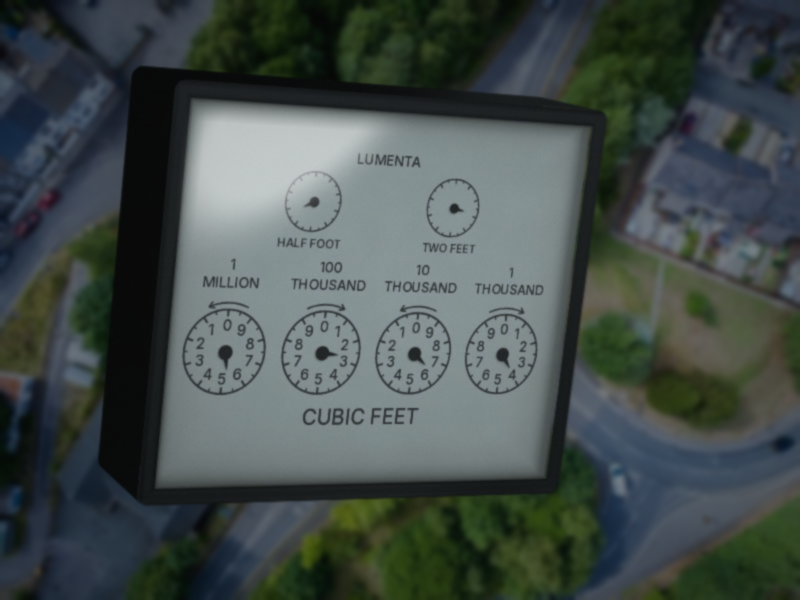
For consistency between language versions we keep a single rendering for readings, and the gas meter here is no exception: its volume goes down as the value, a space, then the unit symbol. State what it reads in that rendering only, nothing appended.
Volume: 526400 ft³
